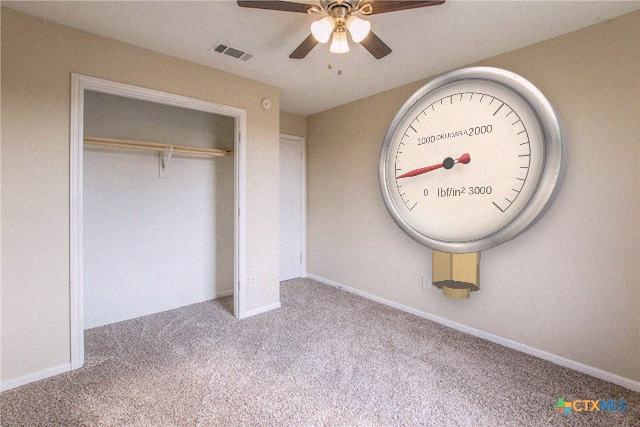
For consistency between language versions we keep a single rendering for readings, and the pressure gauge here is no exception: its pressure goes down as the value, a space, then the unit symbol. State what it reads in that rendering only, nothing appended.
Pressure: 400 psi
